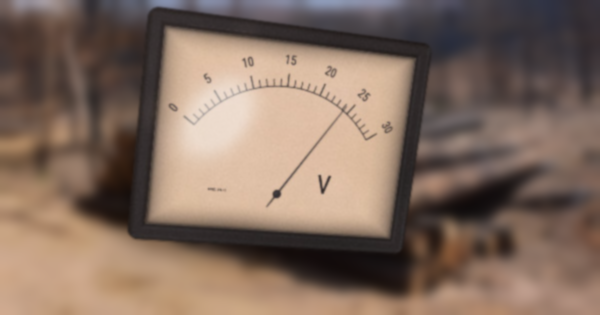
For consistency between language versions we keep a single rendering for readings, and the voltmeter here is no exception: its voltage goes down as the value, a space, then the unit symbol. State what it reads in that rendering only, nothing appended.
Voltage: 24 V
